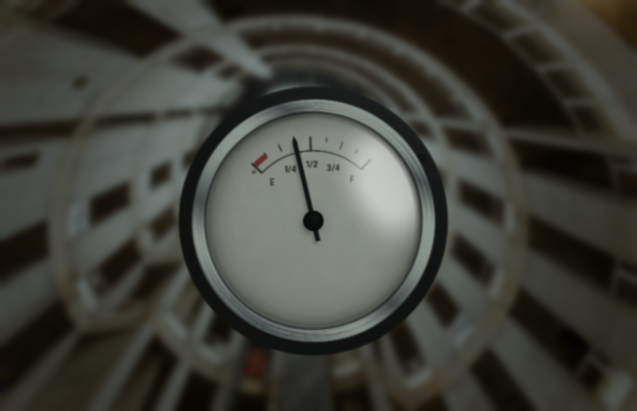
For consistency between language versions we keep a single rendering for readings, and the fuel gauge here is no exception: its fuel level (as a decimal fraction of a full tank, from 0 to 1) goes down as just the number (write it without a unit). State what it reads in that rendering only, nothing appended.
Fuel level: 0.375
